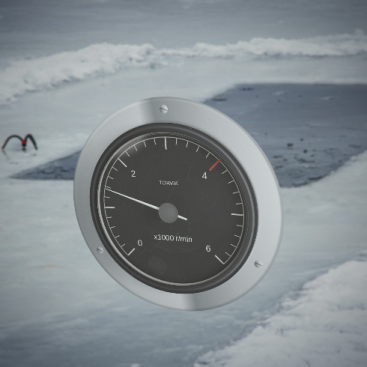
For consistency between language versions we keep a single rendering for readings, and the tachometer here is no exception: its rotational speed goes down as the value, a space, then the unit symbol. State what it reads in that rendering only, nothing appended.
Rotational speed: 1400 rpm
